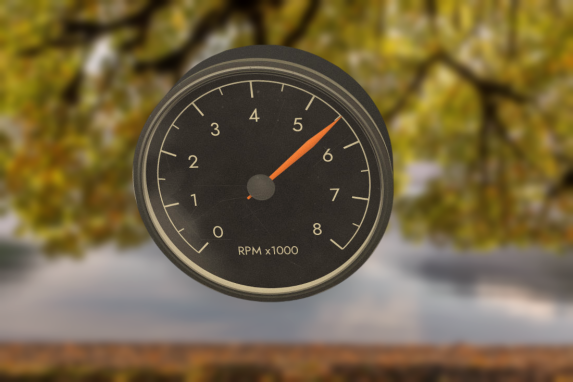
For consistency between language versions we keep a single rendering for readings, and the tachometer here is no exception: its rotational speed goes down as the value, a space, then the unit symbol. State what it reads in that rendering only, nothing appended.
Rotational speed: 5500 rpm
